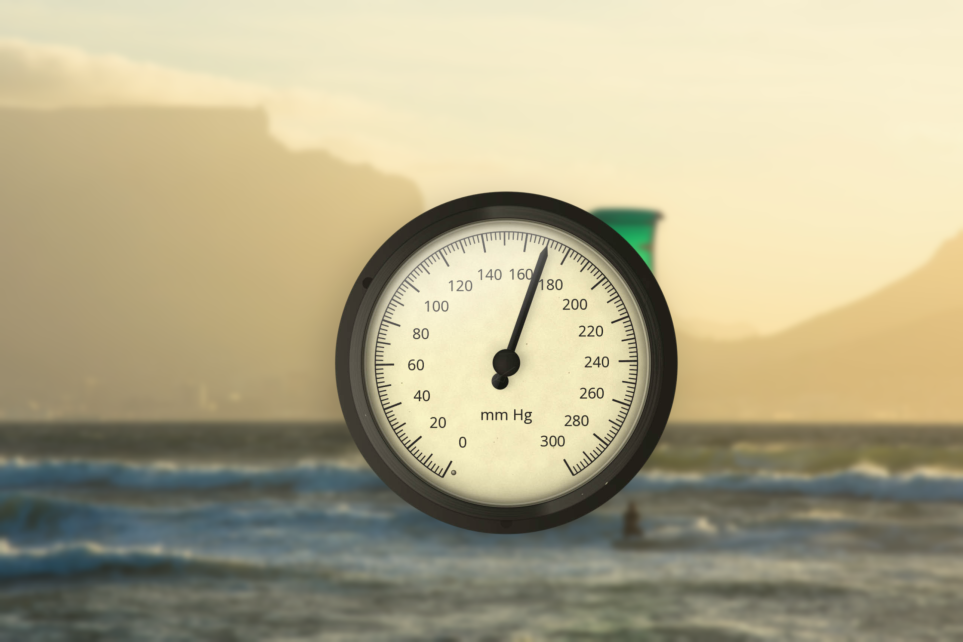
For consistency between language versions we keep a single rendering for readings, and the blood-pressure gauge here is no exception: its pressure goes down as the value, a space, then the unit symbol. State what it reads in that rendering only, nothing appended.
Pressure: 170 mmHg
